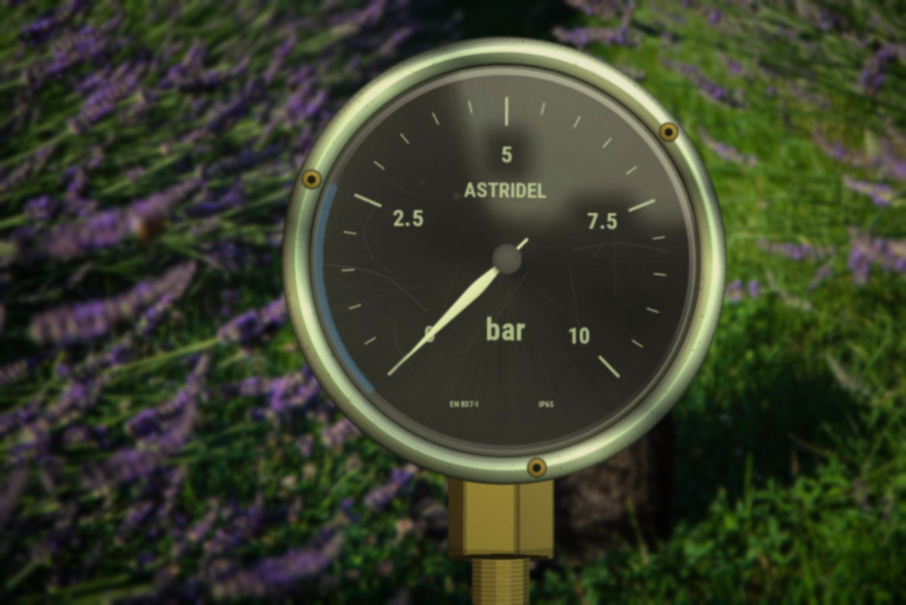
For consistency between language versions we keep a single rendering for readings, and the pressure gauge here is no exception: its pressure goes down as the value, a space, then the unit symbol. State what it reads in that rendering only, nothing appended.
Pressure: 0 bar
